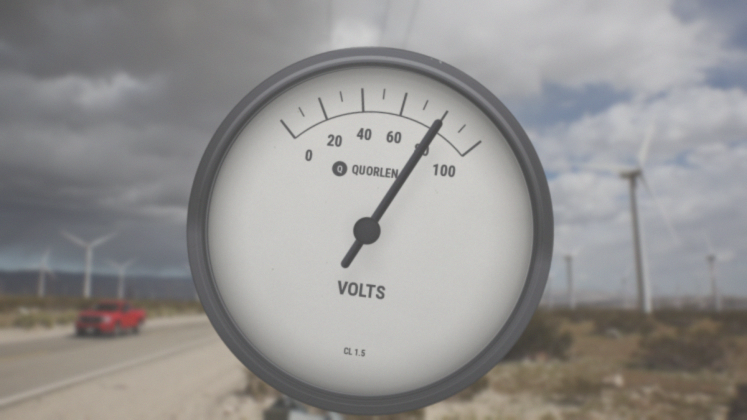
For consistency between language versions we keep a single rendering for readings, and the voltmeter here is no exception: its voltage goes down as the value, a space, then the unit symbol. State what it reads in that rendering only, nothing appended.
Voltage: 80 V
